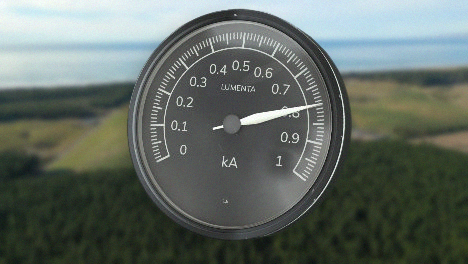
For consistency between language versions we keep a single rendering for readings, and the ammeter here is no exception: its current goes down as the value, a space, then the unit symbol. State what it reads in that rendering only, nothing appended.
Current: 0.8 kA
